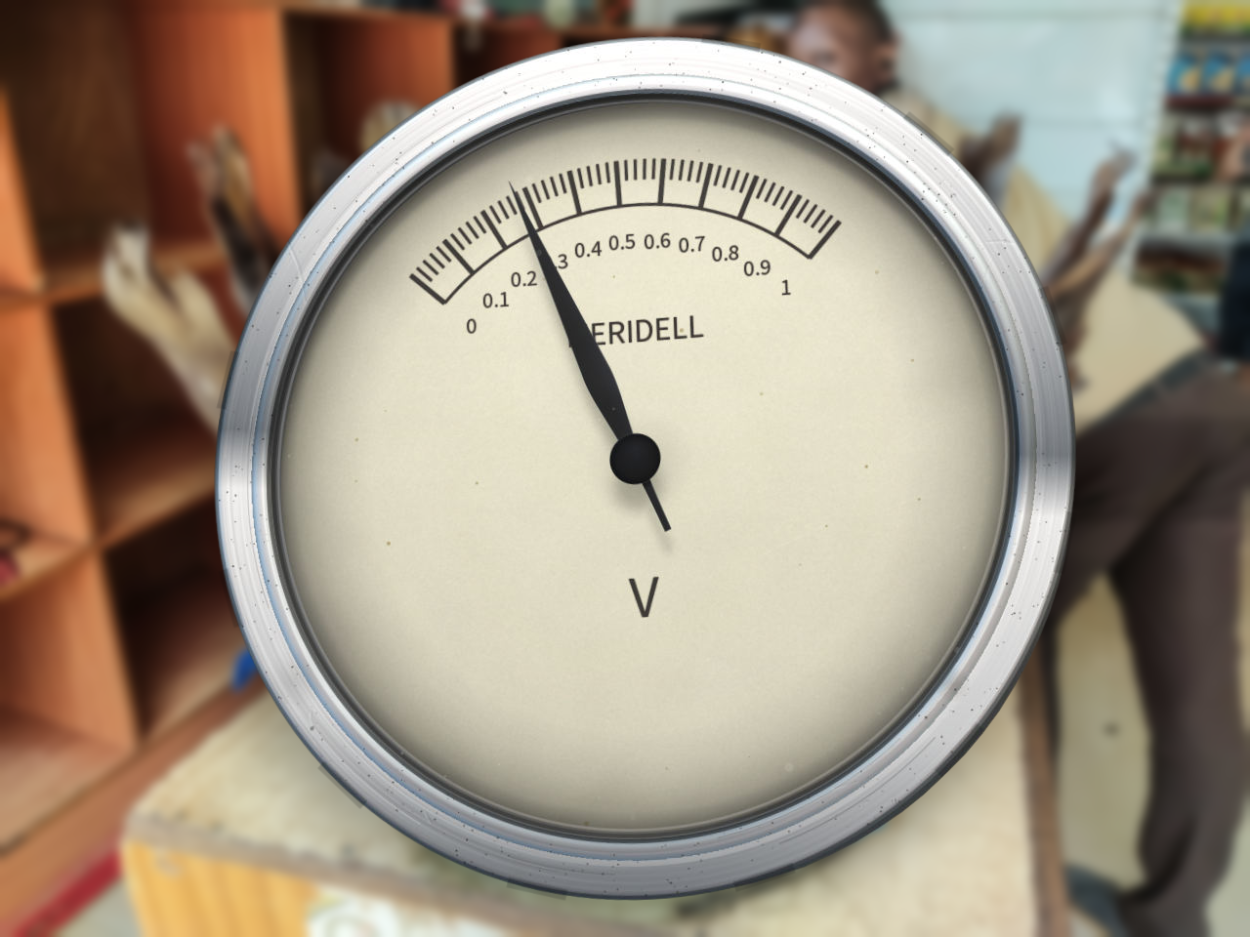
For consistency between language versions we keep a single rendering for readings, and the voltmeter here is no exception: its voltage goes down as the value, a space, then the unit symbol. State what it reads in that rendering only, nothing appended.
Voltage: 0.28 V
